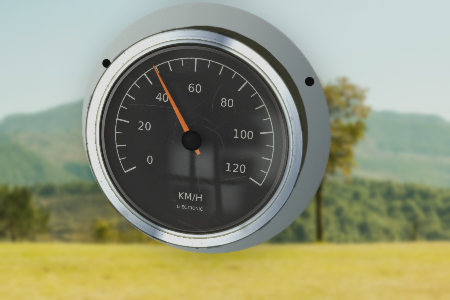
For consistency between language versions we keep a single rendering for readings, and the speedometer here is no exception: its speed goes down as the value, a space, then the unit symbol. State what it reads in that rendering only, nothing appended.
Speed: 45 km/h
